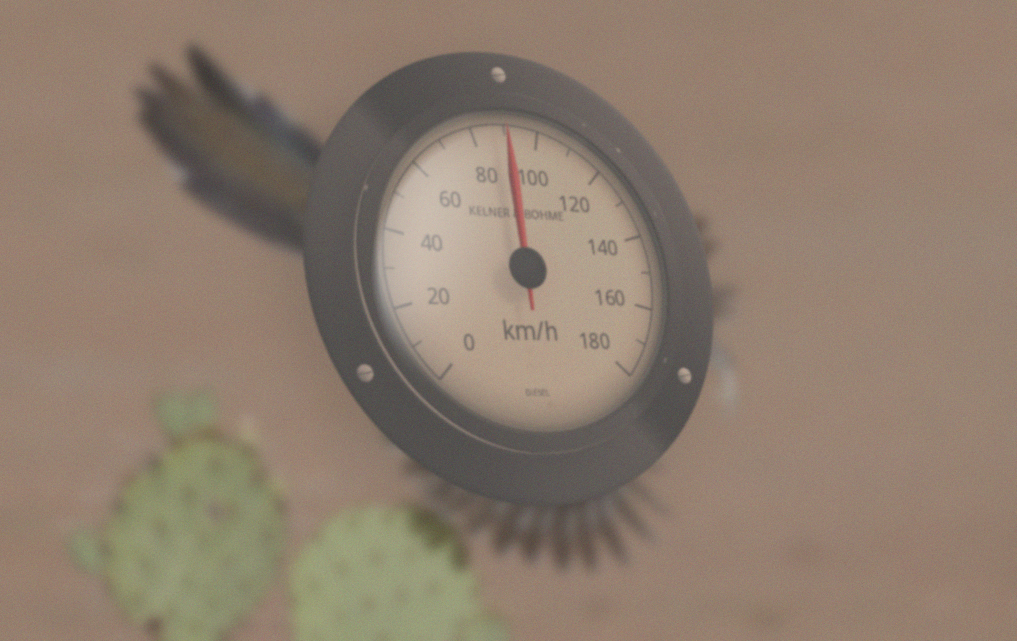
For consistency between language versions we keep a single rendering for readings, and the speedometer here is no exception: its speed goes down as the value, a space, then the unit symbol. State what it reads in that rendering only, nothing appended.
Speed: 90 km/h
